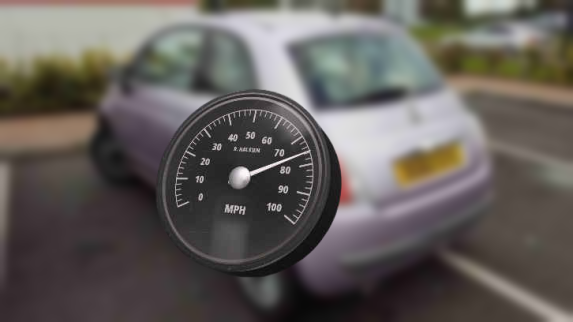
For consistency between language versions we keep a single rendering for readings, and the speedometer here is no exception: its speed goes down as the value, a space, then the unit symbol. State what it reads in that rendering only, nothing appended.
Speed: 76 mph
